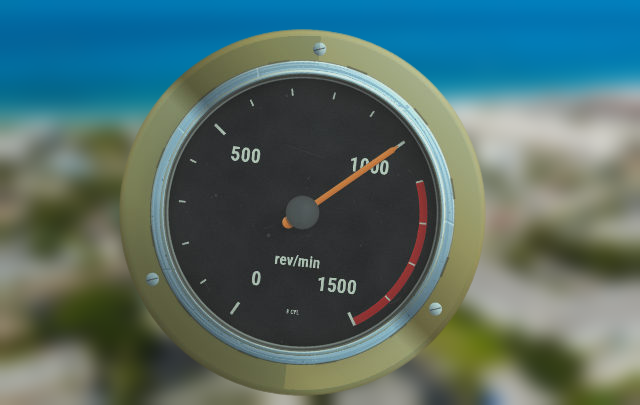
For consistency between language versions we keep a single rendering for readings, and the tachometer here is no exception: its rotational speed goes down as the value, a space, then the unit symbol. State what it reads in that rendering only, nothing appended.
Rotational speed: 1000 rpm
